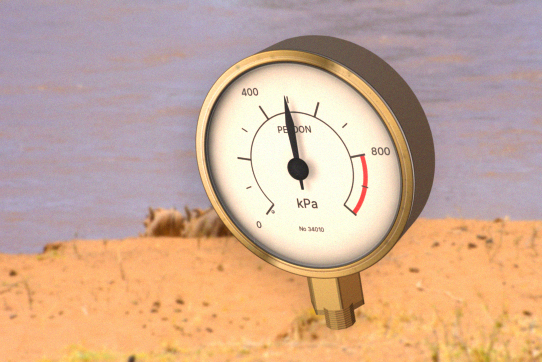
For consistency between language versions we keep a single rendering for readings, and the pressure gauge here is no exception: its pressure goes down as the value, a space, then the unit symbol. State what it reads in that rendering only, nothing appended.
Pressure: 500 kPa
